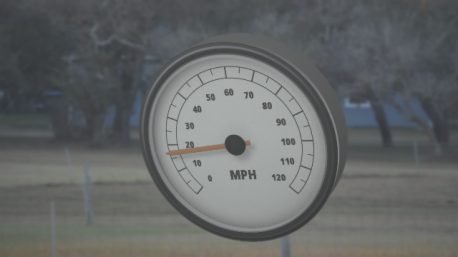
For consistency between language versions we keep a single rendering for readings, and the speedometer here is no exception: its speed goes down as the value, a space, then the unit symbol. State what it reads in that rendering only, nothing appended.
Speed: 17.5 mph
